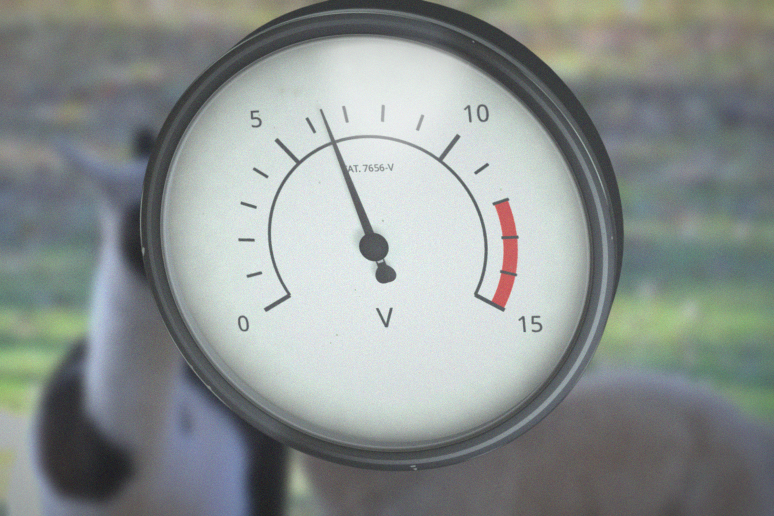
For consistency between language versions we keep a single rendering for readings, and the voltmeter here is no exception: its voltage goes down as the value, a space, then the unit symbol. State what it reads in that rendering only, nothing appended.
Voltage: 6.5 V
